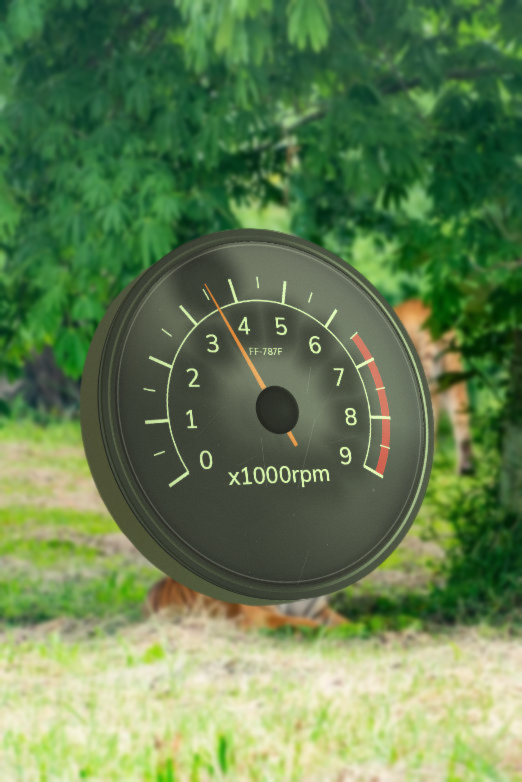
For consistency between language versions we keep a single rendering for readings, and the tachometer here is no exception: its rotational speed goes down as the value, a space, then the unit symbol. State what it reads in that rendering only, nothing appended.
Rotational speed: 3500 rpm
